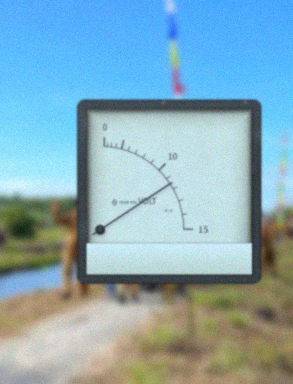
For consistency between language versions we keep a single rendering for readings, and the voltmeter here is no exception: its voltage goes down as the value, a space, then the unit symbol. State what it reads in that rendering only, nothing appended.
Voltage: 11.5 V
